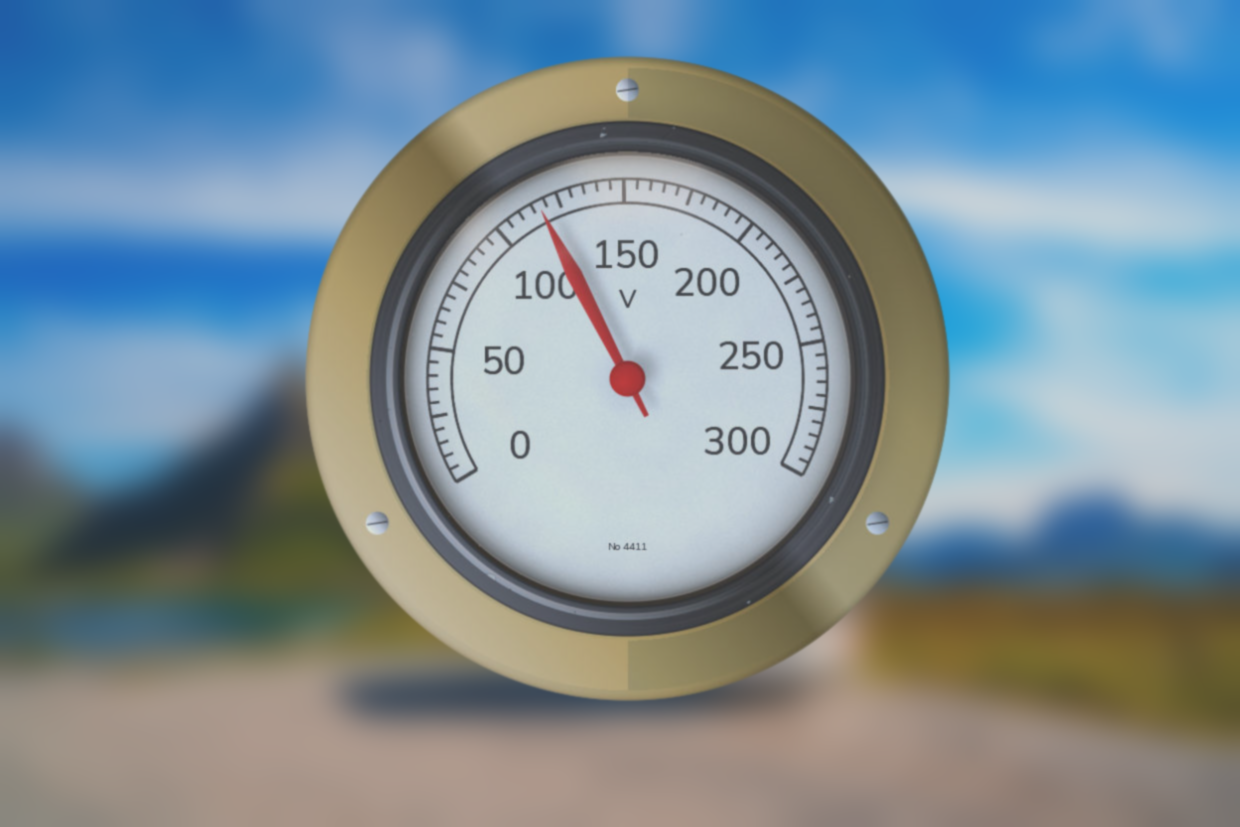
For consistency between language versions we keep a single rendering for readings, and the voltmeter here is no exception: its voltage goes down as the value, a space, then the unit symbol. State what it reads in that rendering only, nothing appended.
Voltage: 117.5 V
